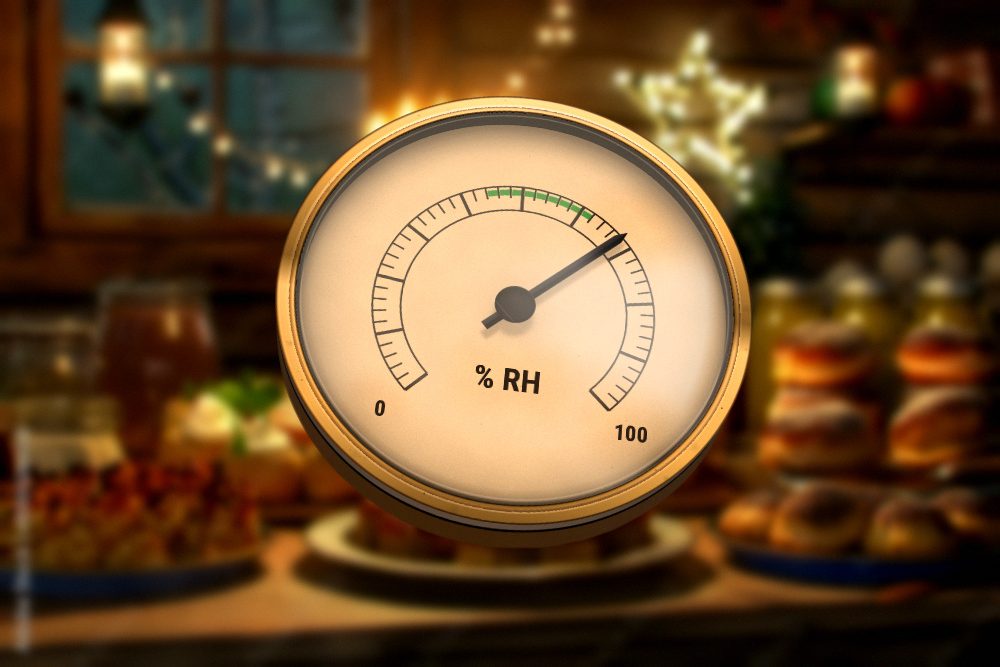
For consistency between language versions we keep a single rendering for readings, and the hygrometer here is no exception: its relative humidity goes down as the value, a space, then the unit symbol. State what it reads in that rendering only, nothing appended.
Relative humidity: 68 %
